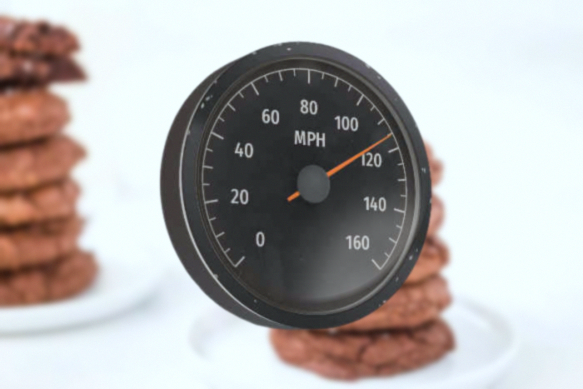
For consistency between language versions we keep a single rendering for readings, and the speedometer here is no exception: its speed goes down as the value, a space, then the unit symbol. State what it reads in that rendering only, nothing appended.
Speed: 115 mph
